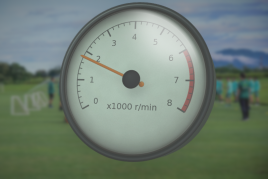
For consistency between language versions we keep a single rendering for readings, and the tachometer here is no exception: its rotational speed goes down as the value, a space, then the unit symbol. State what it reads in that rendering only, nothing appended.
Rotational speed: 1800 rpm
